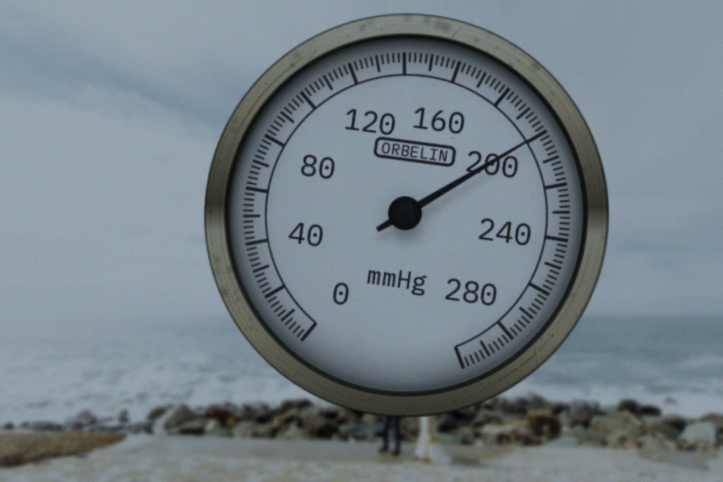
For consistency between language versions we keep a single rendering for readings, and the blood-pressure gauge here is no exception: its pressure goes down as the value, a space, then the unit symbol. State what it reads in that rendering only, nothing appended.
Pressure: 200 mmHg
